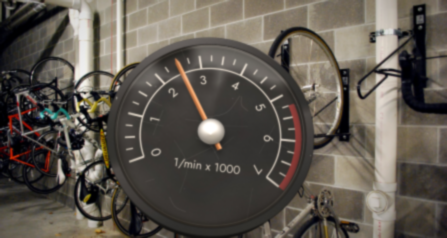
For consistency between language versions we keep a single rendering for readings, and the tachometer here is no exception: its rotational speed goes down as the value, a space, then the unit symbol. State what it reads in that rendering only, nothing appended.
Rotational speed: 2500 rpm
